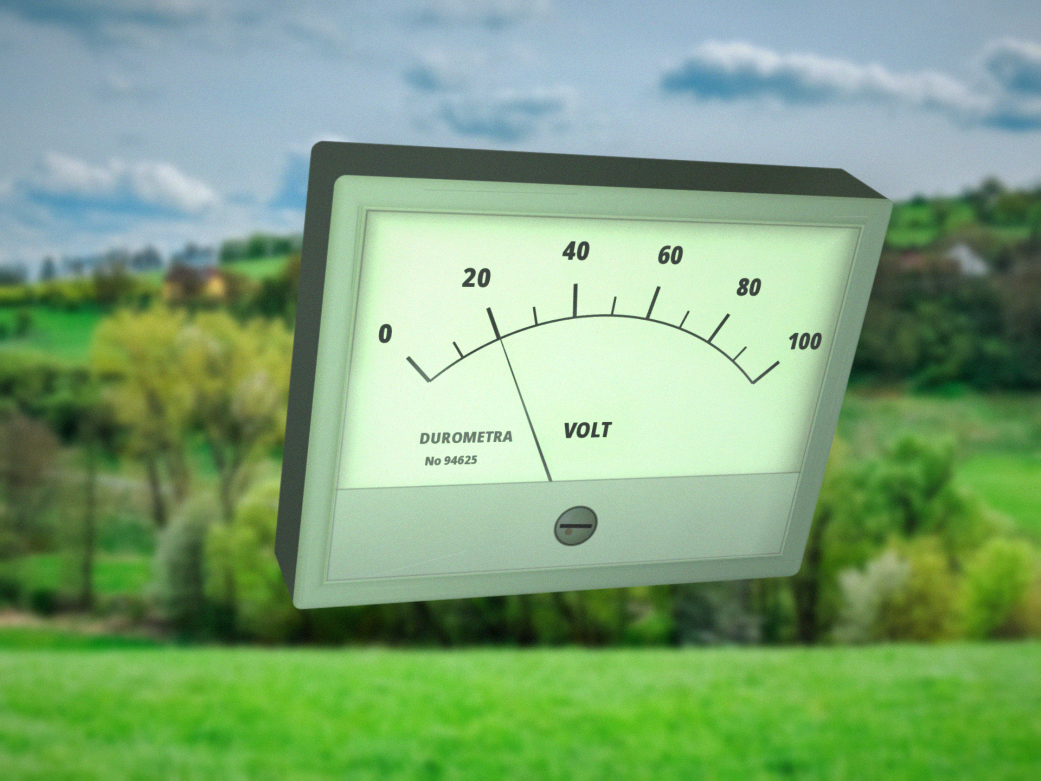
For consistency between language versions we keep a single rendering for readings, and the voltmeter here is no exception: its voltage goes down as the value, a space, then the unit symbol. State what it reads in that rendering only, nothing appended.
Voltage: 20 V
